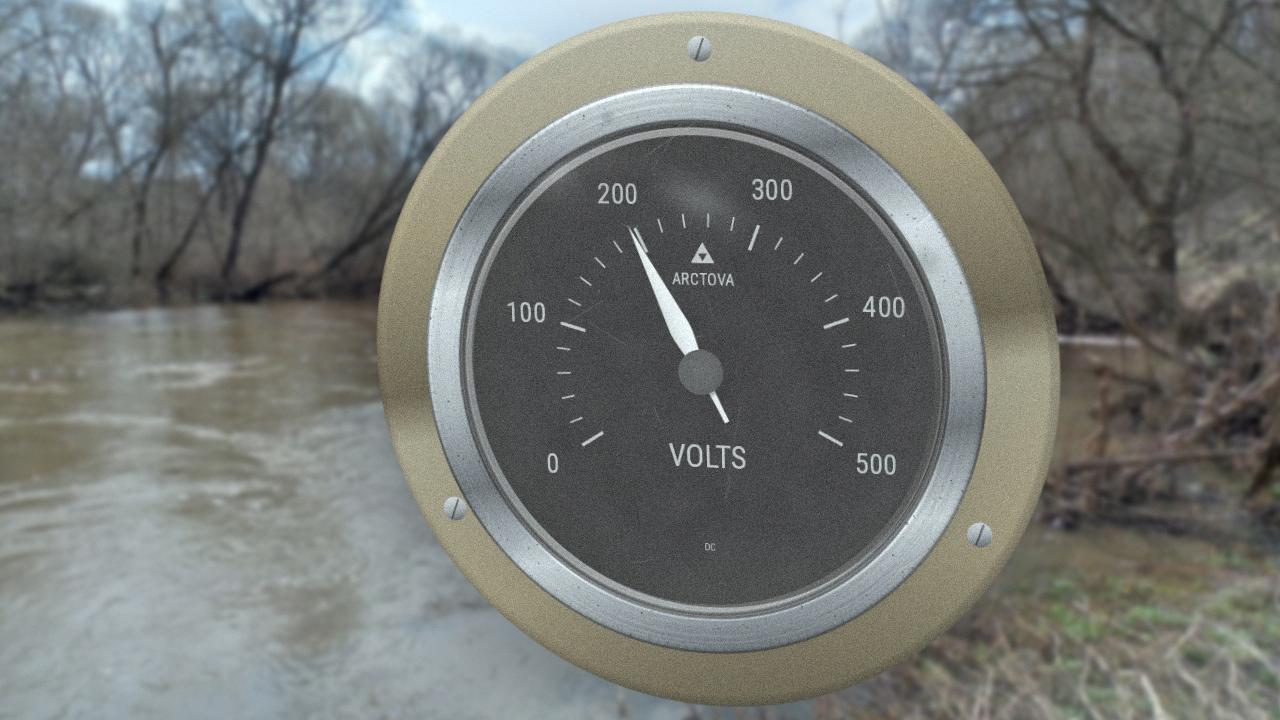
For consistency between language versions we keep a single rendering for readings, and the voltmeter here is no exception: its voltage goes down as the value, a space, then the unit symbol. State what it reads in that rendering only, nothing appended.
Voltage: 200 V
